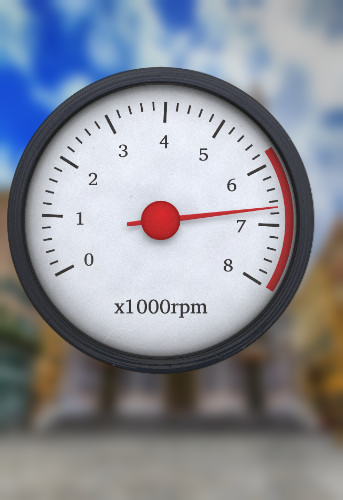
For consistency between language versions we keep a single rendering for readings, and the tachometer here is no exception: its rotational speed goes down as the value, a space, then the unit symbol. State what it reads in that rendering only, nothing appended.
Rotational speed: 6700 rpm
